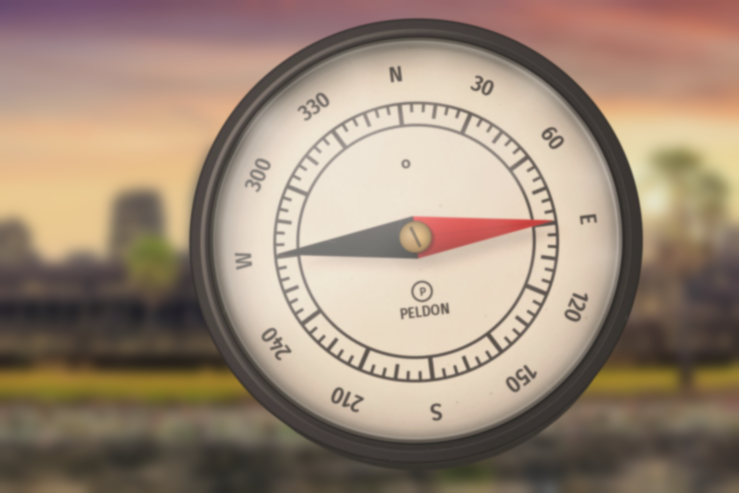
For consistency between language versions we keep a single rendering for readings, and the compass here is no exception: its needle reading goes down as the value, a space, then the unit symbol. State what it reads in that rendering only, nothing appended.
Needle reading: 90 °
